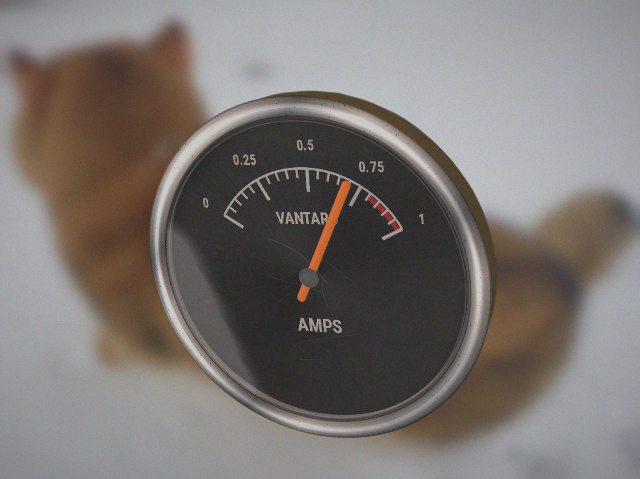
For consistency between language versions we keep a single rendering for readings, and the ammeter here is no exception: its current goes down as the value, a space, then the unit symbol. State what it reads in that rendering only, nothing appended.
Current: 0.7 A
